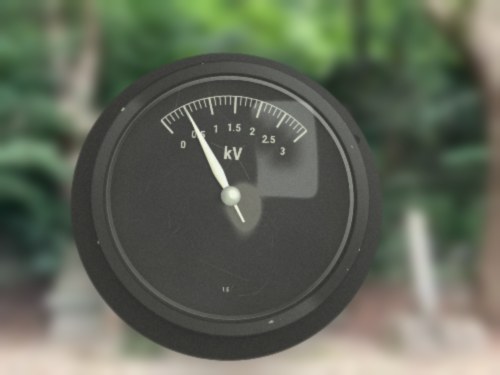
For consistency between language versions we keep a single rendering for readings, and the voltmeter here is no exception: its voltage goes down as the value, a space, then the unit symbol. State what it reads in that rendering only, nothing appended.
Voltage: 0.5 kV
